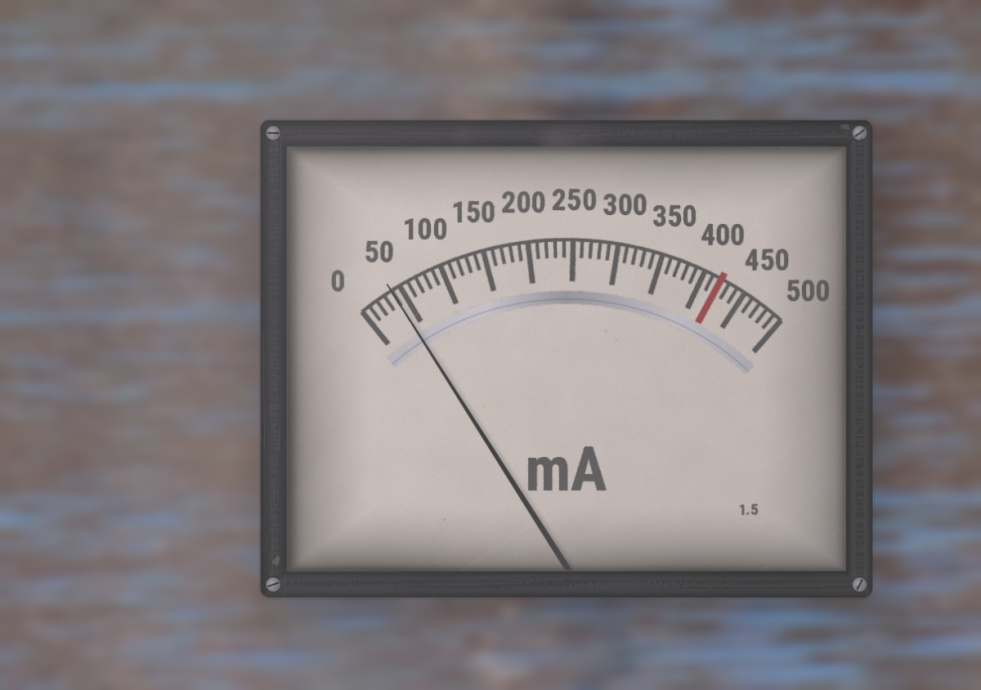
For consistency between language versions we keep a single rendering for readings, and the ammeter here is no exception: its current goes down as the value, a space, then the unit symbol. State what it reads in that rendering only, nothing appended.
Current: 40 mA
